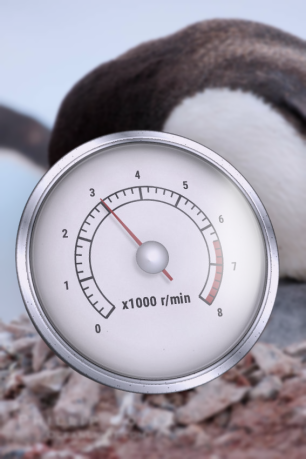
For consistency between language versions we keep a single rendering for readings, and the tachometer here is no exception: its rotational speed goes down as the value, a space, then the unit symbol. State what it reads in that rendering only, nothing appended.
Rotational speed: 3000 rpm
